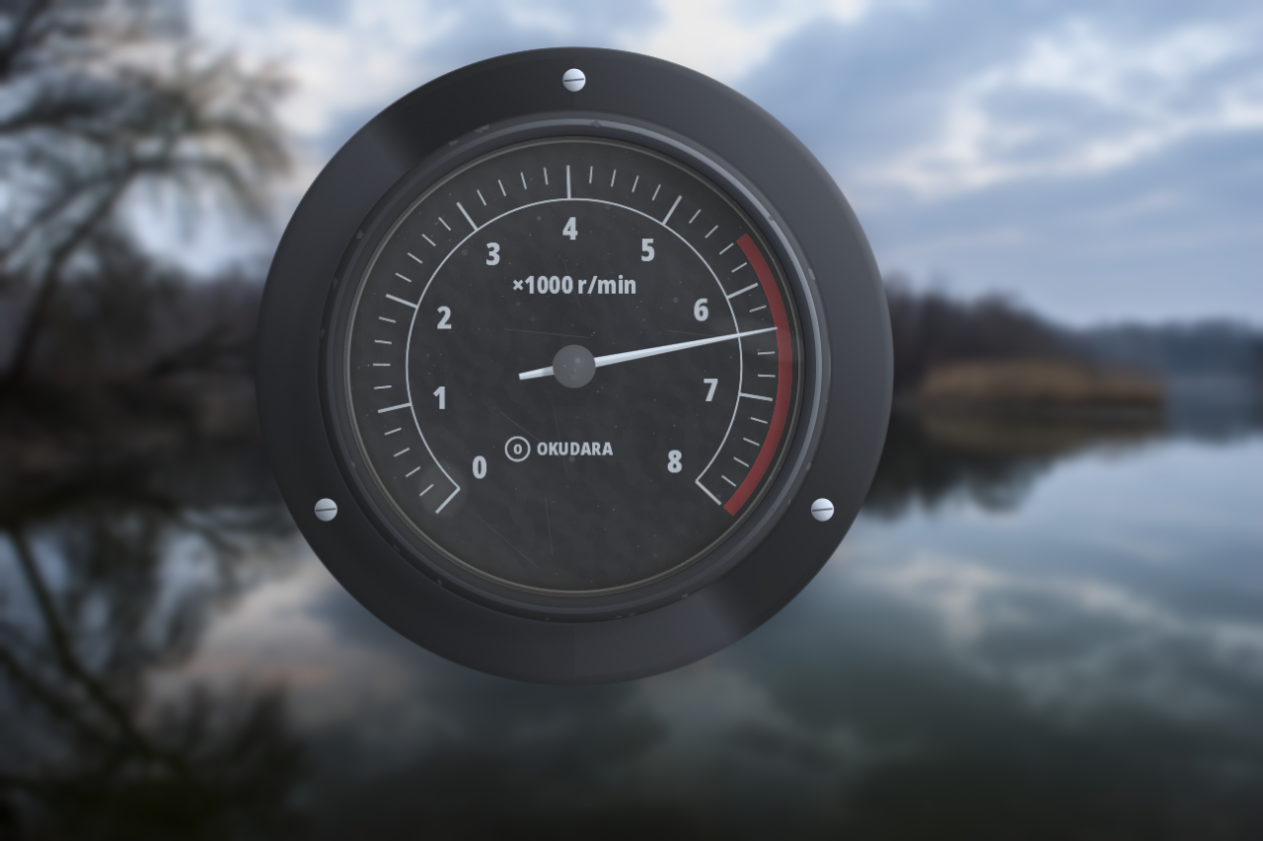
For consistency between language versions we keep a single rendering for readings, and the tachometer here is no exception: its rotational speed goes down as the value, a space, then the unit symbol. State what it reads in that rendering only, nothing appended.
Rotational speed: 6400 rpm
